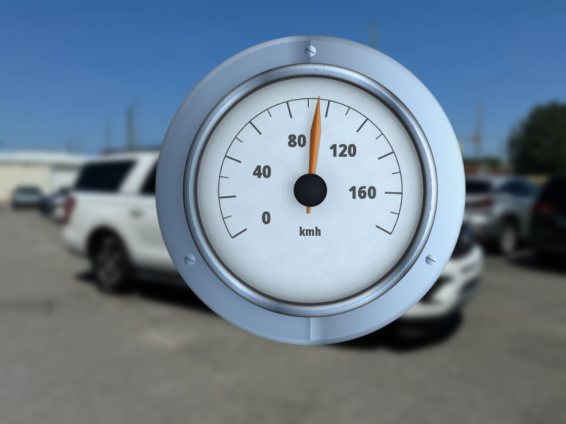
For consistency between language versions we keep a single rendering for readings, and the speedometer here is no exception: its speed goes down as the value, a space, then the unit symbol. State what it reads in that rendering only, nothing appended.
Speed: 95 km/h
